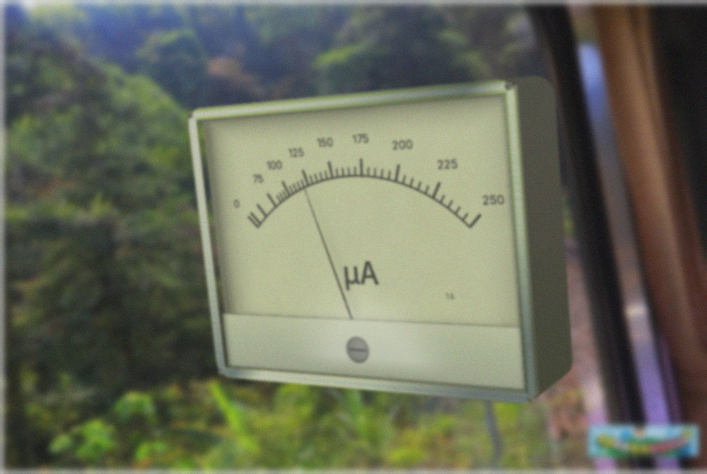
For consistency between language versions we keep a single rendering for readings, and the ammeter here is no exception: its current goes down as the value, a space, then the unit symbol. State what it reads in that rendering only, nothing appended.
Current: 125 µA
